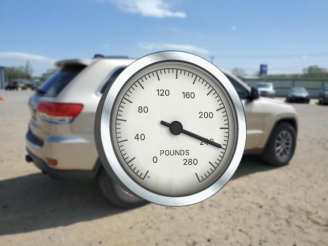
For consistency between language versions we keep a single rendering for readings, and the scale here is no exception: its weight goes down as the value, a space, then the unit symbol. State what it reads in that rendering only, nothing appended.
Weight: 240 lb
